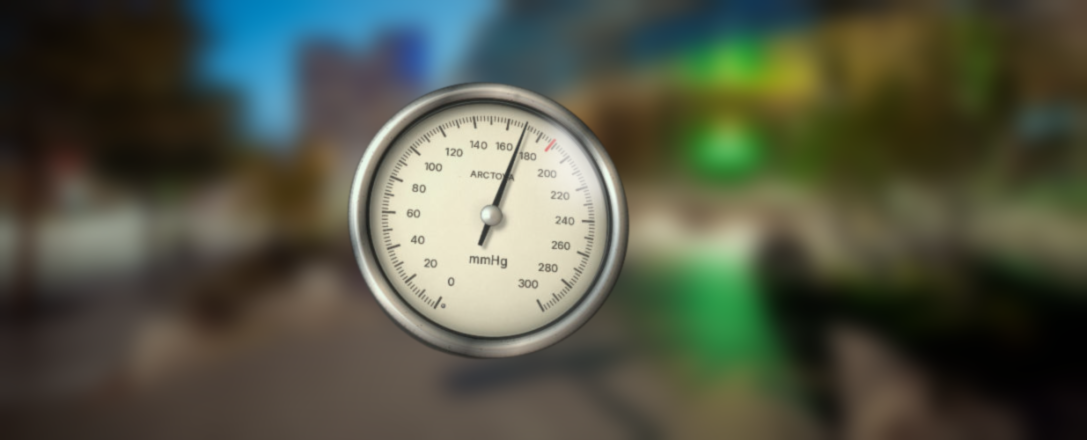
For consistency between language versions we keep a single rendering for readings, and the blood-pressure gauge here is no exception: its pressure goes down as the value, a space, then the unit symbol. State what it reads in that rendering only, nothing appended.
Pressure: 170 mmHg
